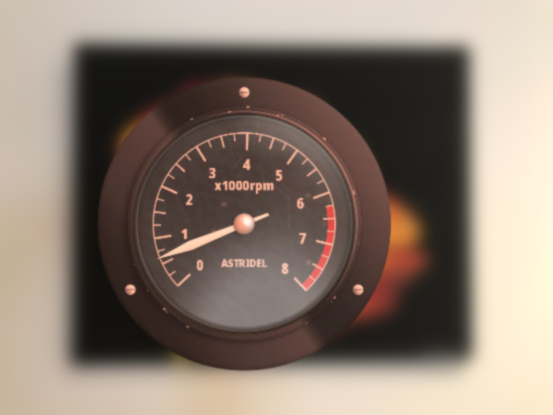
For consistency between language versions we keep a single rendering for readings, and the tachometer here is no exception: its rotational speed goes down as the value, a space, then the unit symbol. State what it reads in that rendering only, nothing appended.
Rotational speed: 625 rpm
